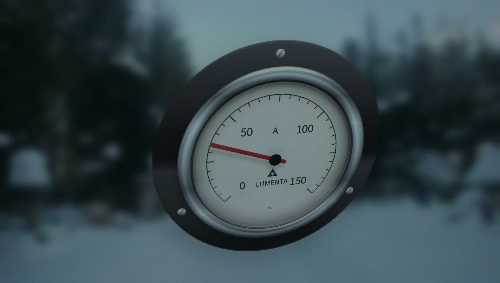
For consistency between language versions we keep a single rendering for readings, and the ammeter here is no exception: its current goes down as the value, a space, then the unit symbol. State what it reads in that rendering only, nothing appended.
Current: 35 A
